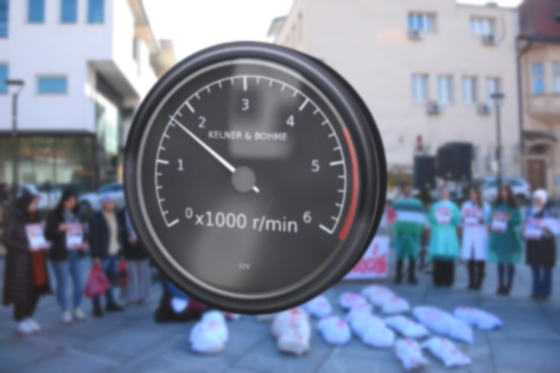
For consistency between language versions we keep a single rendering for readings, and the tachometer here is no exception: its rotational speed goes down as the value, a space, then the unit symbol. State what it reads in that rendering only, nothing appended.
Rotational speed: 1700 rpm
